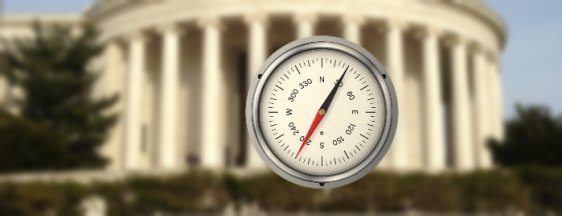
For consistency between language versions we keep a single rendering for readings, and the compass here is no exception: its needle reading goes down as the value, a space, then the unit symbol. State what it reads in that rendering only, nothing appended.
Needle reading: 210 °
